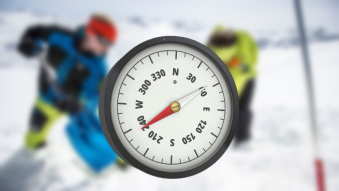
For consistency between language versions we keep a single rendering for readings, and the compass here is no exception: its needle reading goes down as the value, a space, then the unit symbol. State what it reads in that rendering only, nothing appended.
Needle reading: 235 °
